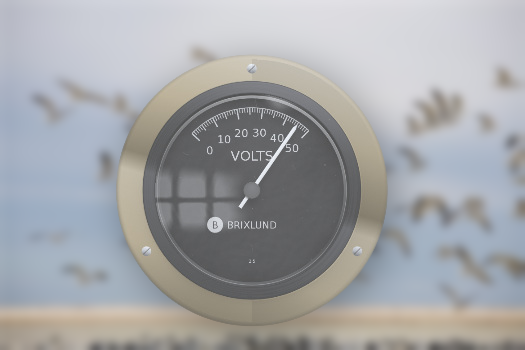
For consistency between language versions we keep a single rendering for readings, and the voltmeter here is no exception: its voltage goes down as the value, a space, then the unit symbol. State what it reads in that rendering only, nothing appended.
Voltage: 45 V
